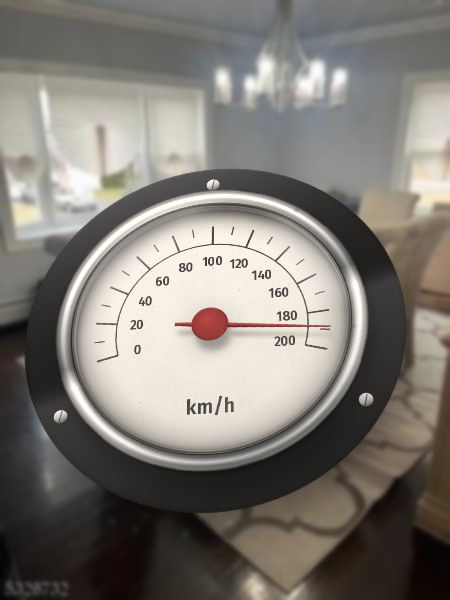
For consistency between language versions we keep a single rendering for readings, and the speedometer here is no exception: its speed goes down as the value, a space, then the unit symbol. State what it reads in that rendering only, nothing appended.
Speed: 190 km/h
